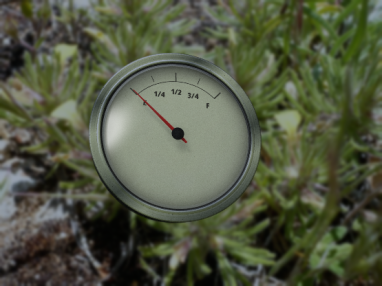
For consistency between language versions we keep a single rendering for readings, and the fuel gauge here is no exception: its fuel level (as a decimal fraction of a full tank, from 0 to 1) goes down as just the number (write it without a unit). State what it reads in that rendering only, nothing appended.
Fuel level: 0
